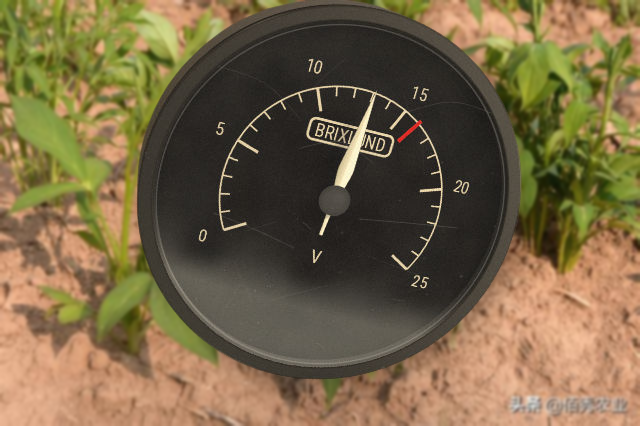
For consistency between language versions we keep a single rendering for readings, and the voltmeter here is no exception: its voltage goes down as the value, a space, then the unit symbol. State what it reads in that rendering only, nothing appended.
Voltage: 13 V
